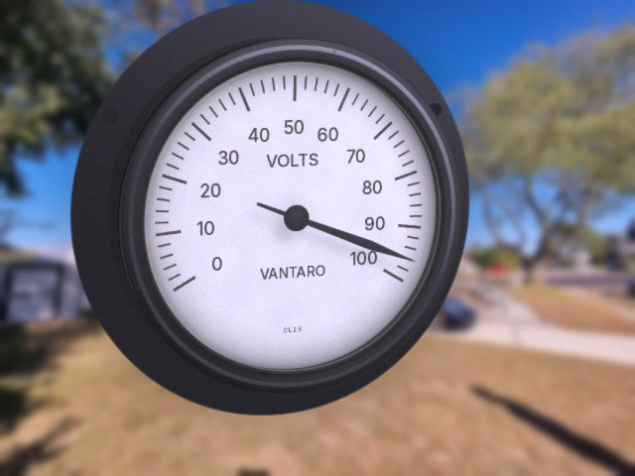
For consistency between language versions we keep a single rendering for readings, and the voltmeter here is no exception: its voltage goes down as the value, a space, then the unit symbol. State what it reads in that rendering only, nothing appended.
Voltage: 96 V
